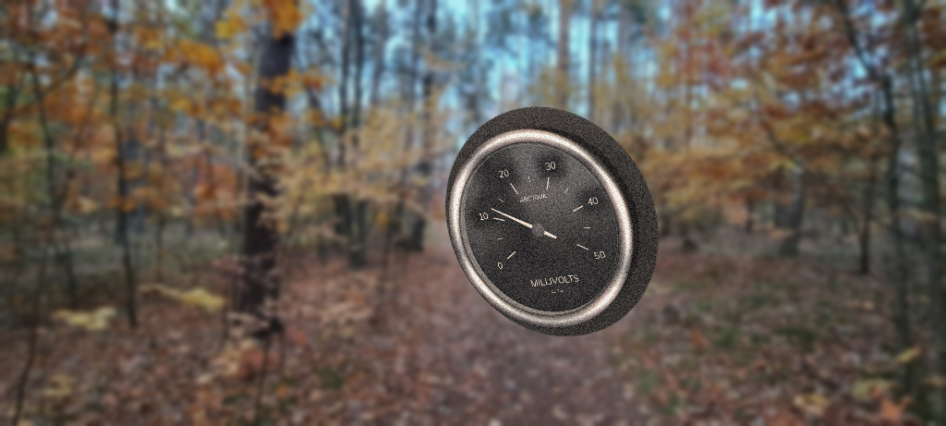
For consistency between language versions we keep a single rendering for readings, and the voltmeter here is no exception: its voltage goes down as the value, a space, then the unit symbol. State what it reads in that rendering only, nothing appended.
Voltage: 12.5 mV
